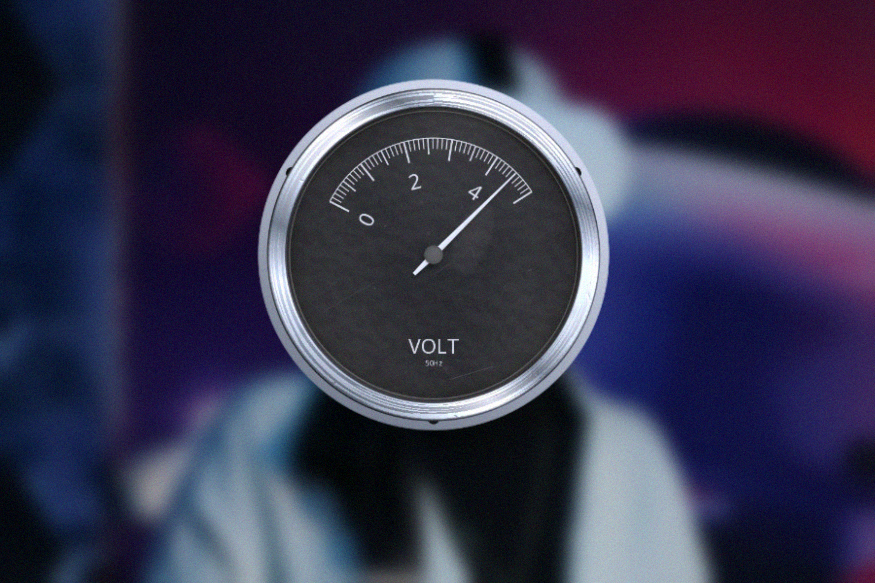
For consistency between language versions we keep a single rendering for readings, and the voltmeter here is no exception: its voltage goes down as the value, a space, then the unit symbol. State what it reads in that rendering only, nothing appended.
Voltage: 4.5 V
